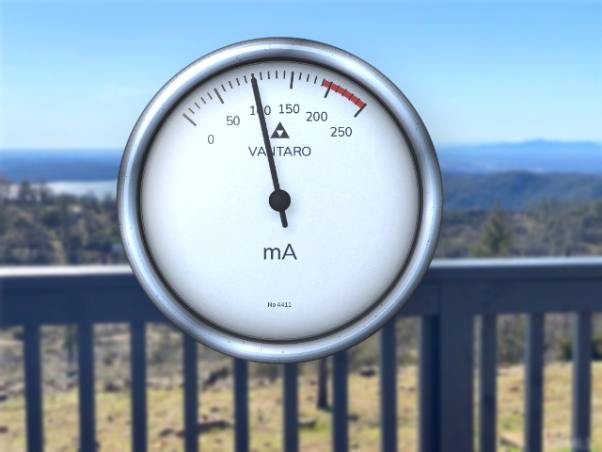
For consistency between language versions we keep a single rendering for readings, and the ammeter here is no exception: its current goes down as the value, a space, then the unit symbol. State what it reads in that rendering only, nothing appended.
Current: 100 mA
